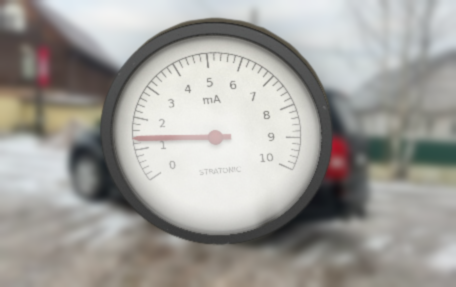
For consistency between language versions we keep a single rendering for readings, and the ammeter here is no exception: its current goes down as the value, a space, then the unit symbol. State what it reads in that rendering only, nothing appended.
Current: 1.4 mA
